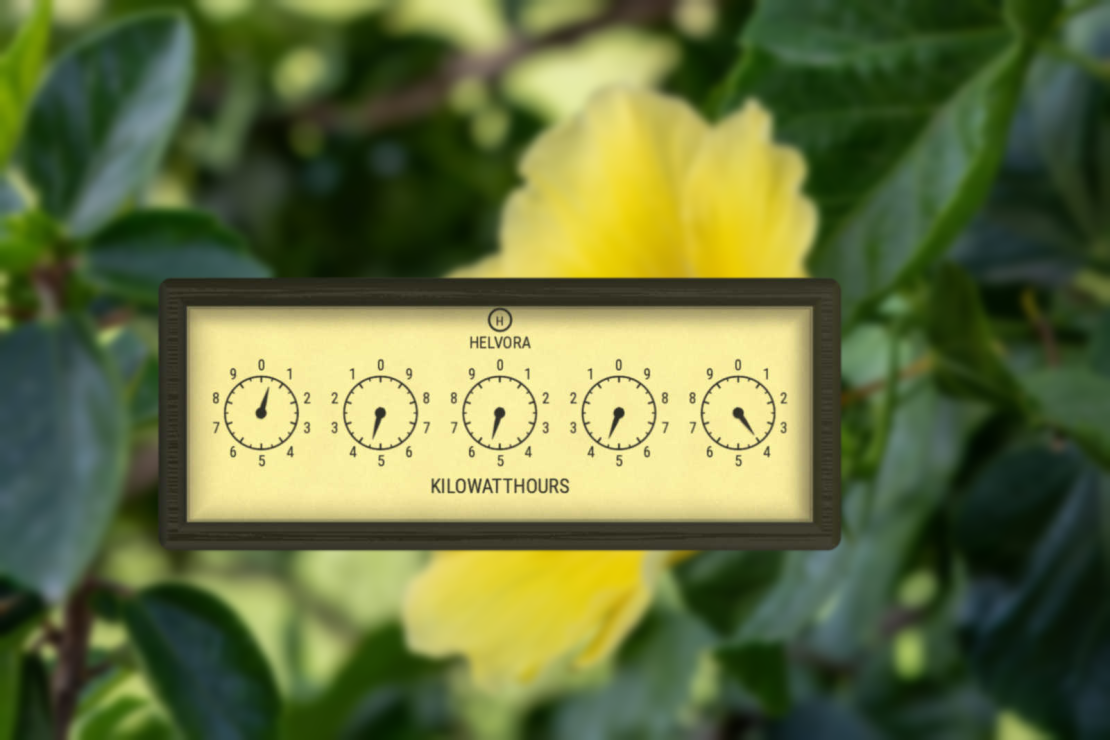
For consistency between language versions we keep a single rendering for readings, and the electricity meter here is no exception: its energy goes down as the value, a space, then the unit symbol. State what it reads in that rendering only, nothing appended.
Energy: 4544 kWh
